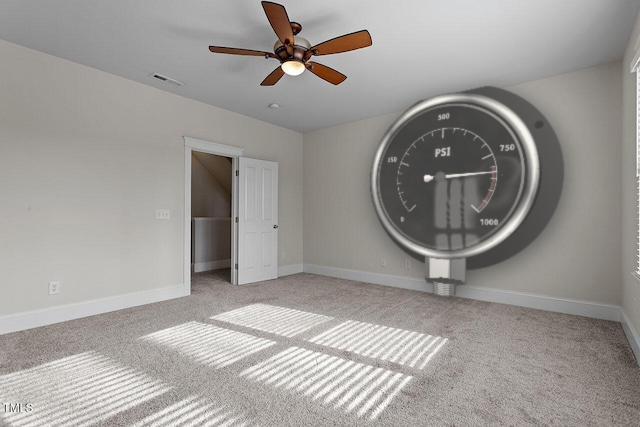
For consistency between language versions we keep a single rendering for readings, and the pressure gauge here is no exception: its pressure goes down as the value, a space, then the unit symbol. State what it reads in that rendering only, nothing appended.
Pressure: 825 psi
